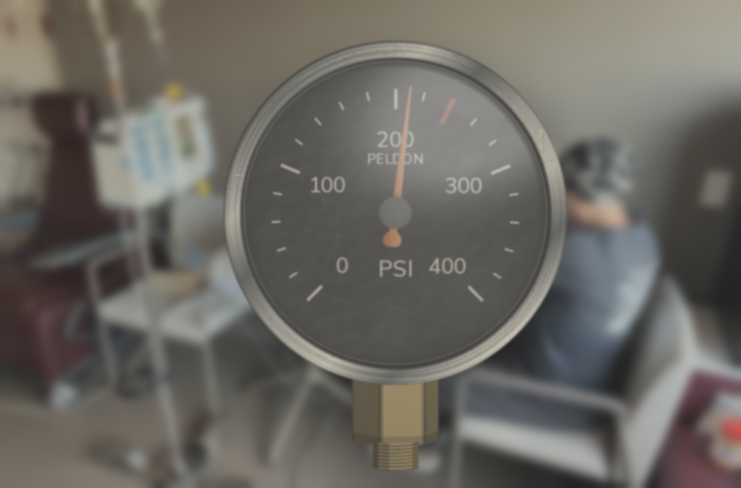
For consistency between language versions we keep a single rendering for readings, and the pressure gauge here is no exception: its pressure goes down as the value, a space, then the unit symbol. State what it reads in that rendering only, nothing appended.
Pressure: 210 psi
